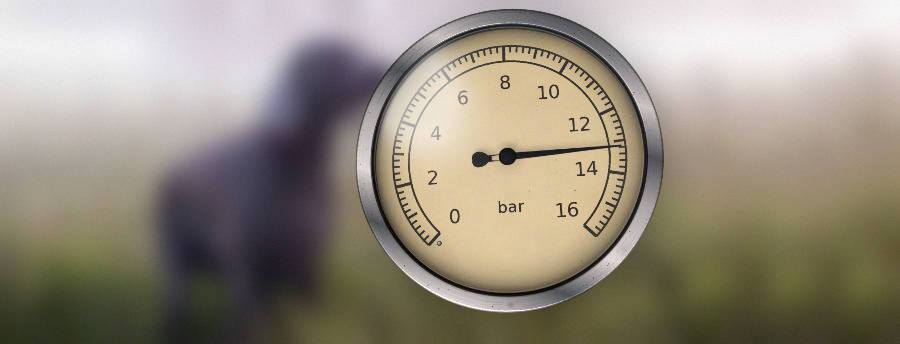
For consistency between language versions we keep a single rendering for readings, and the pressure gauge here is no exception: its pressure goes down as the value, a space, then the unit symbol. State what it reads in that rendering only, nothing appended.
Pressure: 13.2 bar
